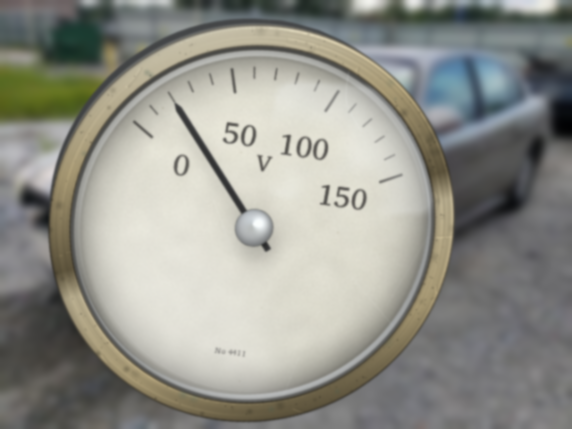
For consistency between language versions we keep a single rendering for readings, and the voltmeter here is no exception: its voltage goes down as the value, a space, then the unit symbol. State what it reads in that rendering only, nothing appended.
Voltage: 20 V
